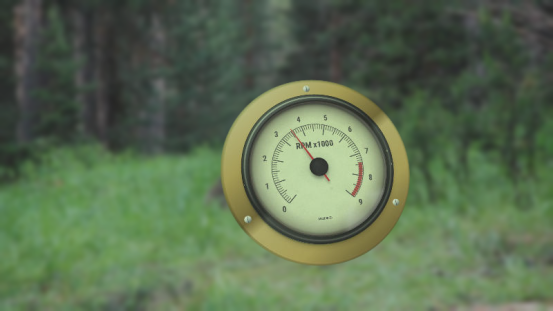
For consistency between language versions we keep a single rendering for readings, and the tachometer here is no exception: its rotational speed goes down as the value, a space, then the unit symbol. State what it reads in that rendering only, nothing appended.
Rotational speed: 3500 rpm
